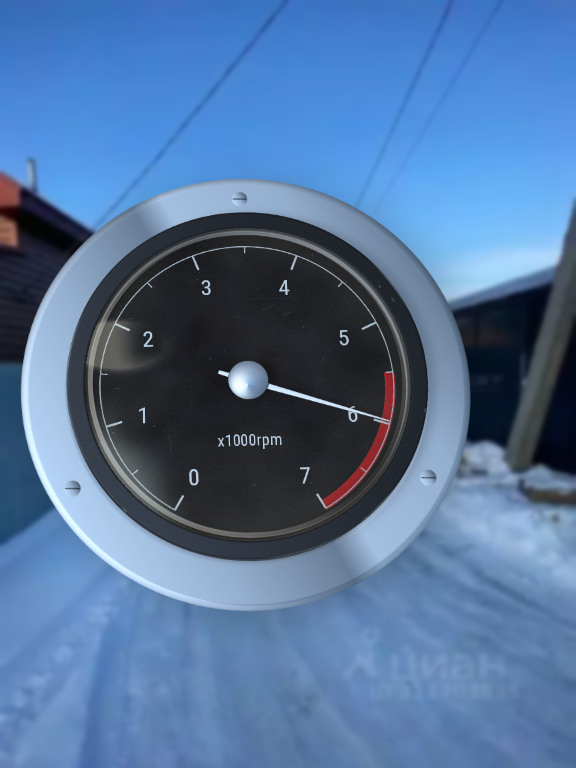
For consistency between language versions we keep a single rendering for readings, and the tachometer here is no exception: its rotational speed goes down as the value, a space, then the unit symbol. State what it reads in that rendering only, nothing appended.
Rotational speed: 6000 rpm
